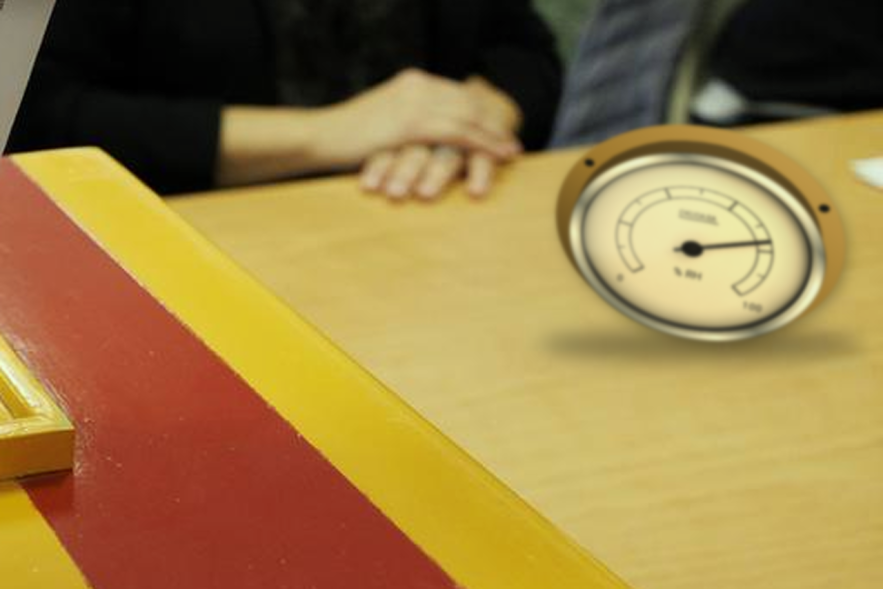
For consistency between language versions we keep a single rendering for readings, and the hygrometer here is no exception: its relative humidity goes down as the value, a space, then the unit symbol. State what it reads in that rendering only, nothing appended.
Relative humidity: 75 %
